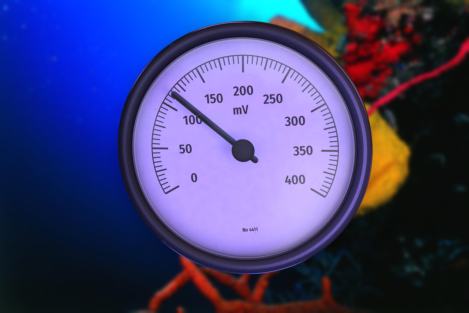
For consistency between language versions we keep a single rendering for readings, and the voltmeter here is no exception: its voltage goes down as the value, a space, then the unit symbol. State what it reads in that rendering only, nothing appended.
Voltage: 115 mV
